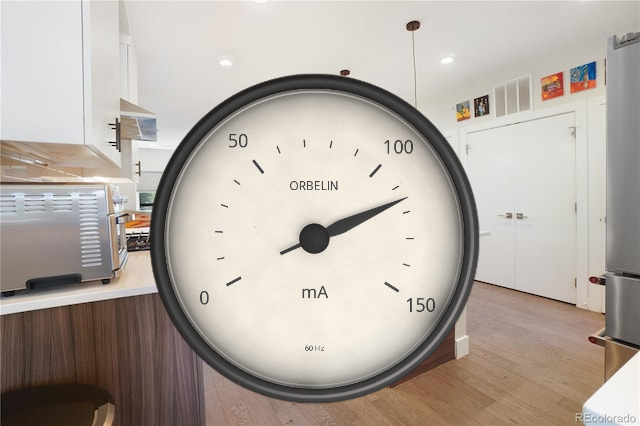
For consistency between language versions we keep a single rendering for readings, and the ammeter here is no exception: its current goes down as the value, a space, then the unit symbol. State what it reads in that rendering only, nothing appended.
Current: 115 mA
